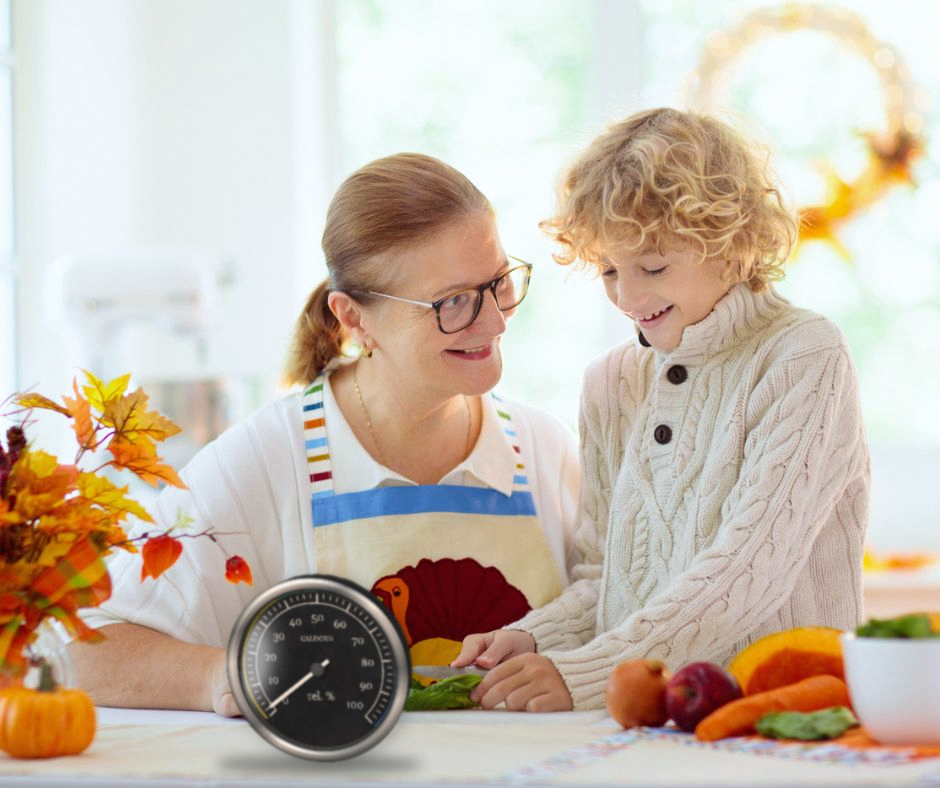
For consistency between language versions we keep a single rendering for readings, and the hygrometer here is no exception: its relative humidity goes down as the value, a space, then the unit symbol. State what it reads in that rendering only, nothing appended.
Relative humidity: 2 %
